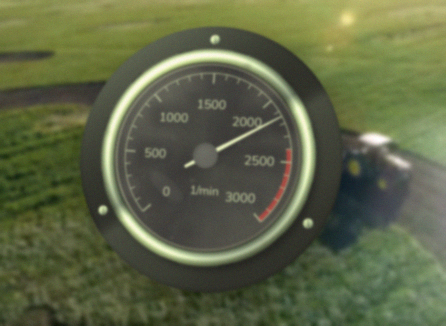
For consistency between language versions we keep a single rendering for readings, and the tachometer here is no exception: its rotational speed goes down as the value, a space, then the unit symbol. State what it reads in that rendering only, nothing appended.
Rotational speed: 2150 rpm
